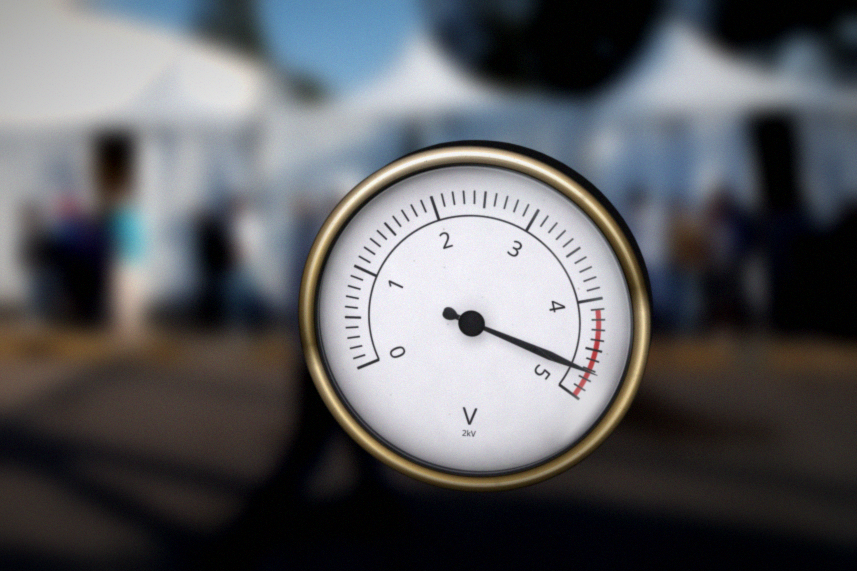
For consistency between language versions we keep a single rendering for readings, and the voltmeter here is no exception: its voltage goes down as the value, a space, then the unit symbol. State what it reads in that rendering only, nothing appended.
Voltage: 4.7 V
